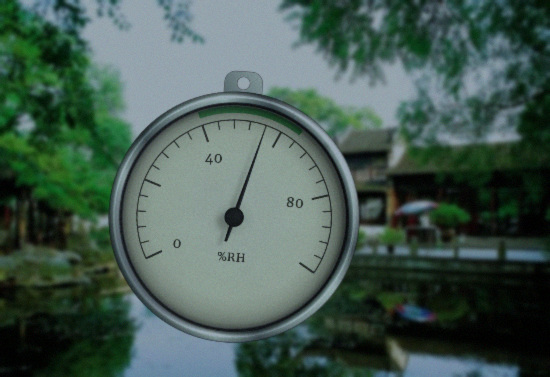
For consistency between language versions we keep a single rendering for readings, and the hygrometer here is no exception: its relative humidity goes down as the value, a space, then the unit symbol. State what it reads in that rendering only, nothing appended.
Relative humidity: 56 %
